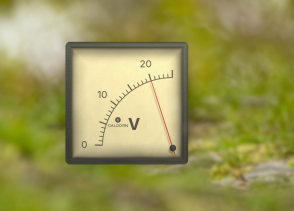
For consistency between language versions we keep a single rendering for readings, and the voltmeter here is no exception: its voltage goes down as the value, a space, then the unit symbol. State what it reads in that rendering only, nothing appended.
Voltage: 20 V
